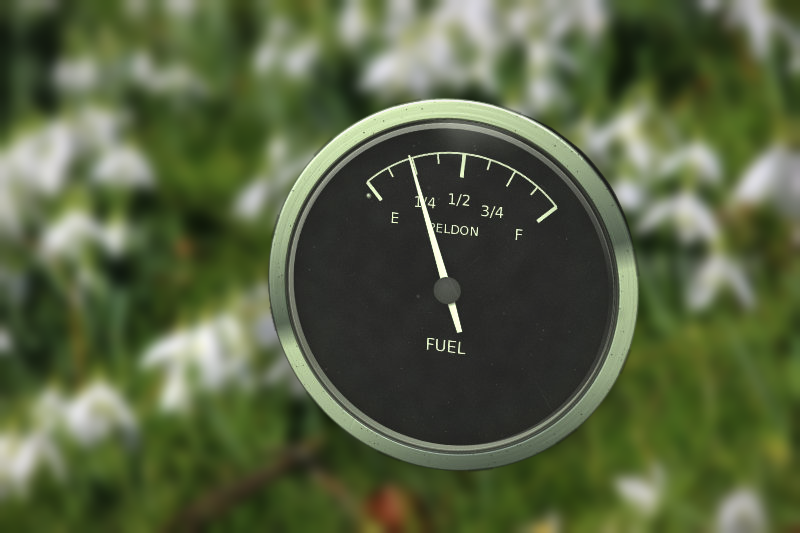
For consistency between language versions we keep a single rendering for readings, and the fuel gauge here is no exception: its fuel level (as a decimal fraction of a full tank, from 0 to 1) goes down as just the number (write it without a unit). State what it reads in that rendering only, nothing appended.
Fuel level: 0.25
